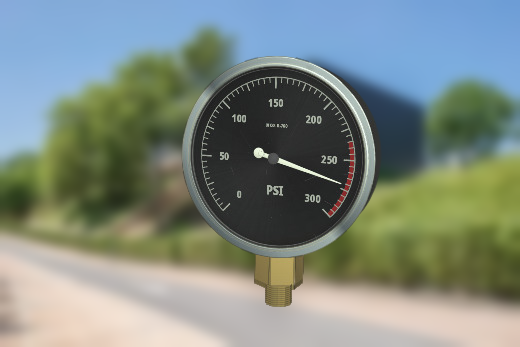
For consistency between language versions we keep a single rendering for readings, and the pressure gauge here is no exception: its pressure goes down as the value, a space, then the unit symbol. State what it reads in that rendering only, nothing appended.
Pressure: 270 psi
